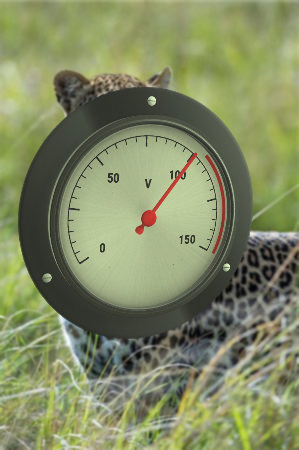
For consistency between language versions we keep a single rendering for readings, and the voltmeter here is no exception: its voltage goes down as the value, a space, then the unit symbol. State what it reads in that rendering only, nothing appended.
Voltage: 100 V
